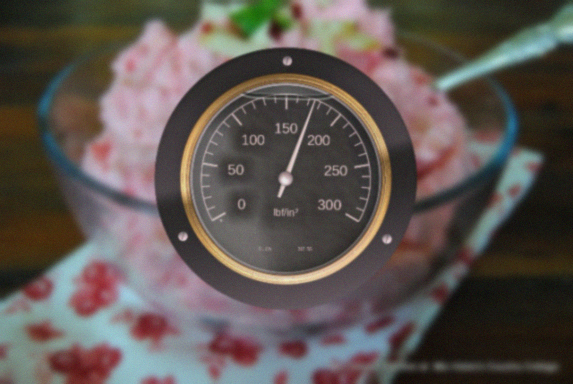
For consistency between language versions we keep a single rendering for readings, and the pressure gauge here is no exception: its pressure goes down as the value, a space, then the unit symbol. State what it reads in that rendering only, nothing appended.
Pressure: 175 psi
